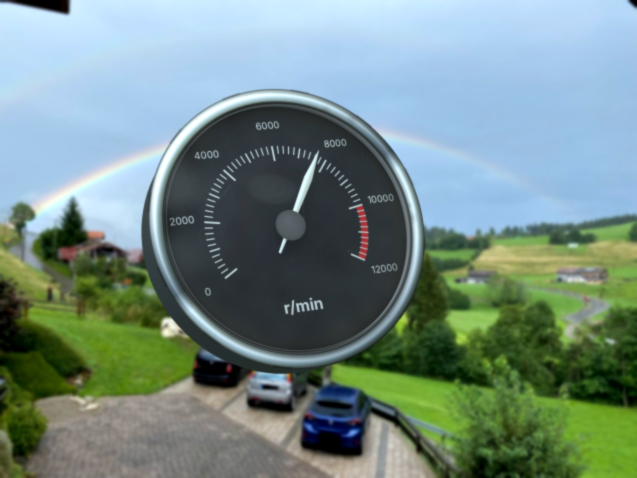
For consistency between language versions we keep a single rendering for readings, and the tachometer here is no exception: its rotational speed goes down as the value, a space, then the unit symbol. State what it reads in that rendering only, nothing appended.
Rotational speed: 7600 rpm
